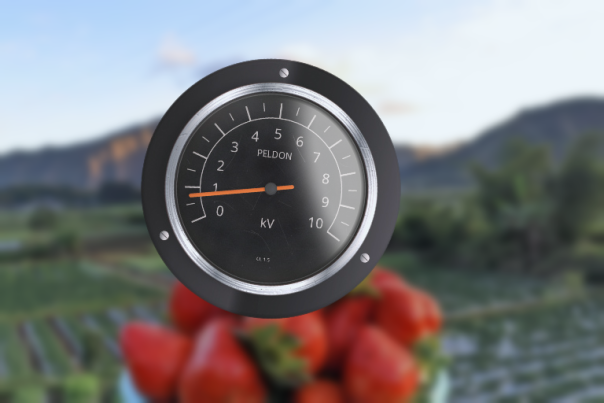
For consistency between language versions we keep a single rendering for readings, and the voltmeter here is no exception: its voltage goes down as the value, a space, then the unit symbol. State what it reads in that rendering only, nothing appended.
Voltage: 0.75 kV
